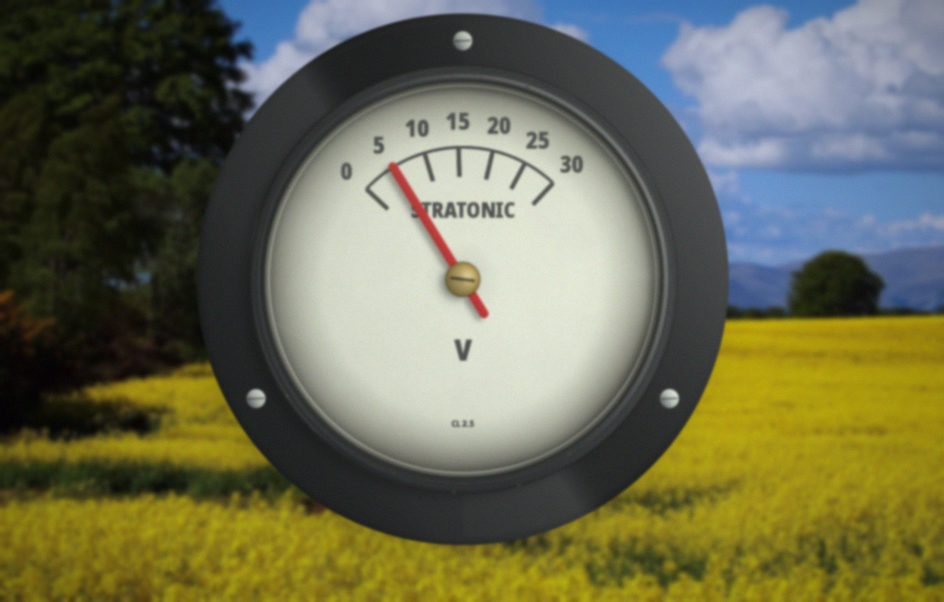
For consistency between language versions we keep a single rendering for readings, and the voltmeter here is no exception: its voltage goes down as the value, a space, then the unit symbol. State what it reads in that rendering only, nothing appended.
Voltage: 5 V
